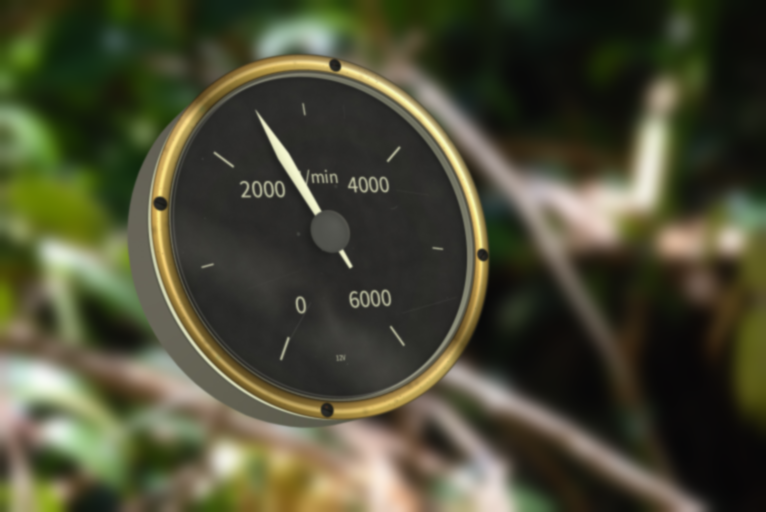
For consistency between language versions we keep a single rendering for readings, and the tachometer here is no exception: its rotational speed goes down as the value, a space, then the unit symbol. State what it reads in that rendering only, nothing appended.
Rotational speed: 2500 rpm
